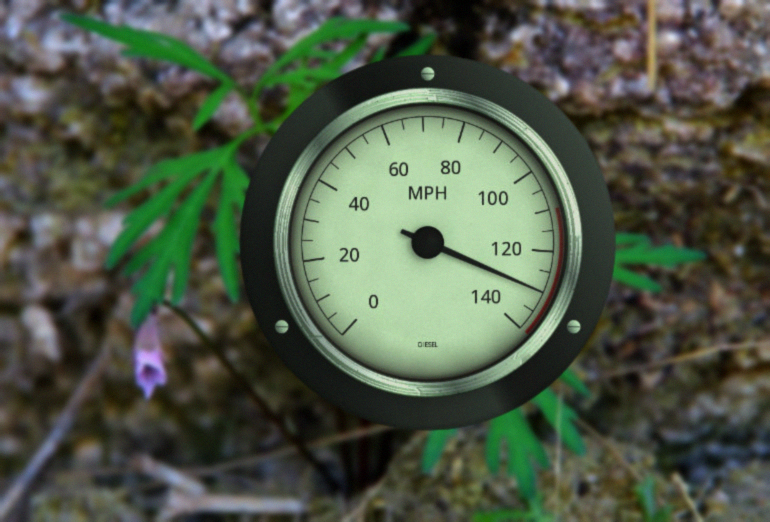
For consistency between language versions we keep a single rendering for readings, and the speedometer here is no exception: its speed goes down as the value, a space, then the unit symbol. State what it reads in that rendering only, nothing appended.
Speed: 130 mph
